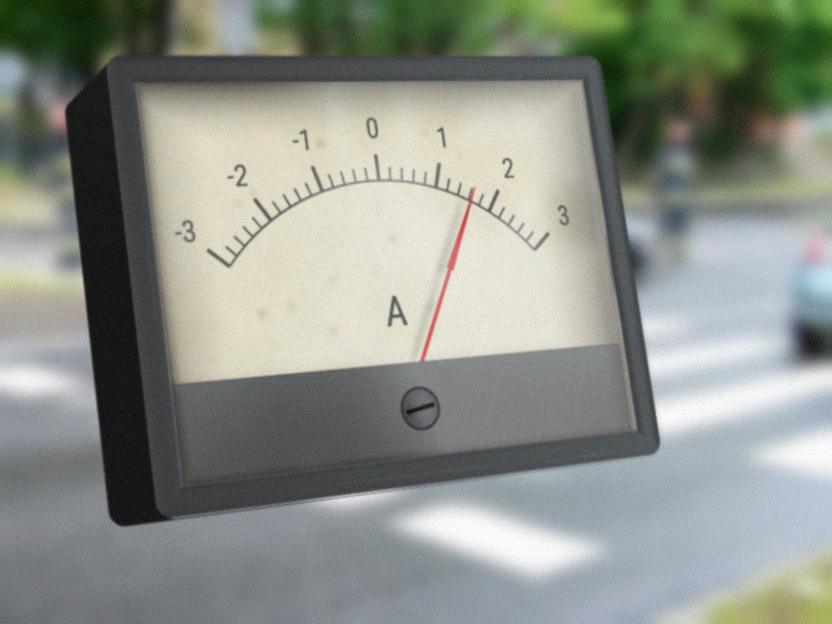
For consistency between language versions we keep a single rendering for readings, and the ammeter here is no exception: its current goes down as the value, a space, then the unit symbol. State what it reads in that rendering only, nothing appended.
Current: 1.6 A
